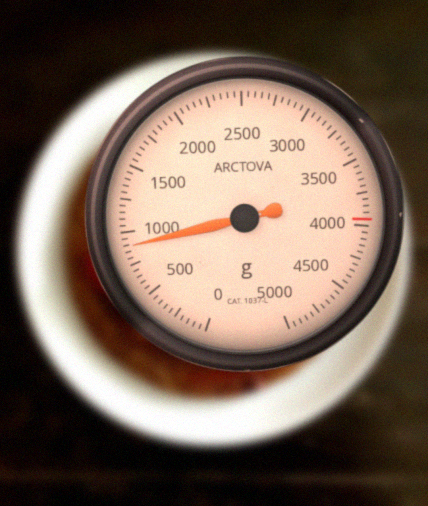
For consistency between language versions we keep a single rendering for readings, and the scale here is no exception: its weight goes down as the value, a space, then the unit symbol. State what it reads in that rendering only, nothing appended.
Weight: 900 g
